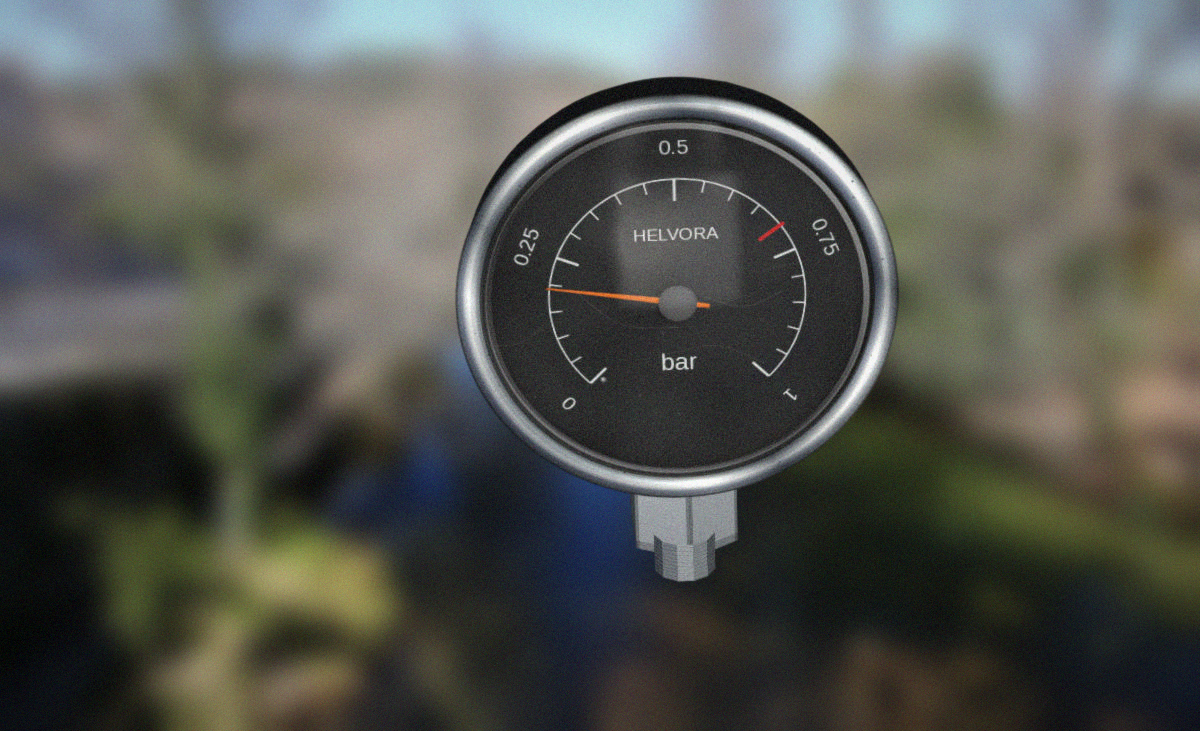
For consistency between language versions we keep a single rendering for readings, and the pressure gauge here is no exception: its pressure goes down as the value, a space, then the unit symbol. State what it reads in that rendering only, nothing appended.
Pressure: 0.2 bar
